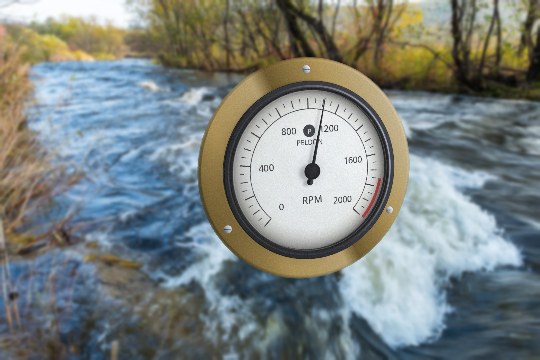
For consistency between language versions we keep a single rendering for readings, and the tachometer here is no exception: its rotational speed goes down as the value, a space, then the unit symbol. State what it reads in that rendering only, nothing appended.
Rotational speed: 1100 rpm
